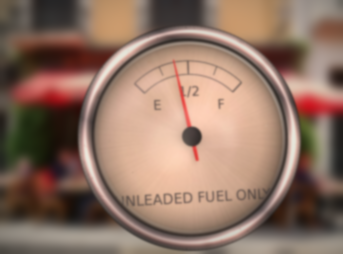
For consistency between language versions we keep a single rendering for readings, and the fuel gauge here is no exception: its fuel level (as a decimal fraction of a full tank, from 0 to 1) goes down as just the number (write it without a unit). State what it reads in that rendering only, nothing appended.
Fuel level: 0.375
